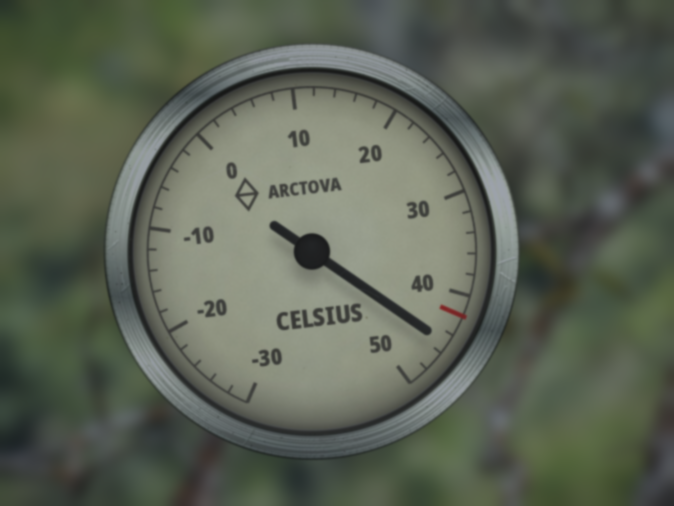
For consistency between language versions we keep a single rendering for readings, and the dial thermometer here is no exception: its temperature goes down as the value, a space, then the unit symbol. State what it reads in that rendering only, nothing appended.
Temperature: 45 °C
